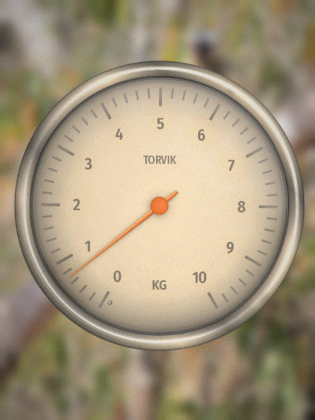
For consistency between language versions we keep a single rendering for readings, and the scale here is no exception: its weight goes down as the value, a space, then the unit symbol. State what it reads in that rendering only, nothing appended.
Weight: 0.7 kg
